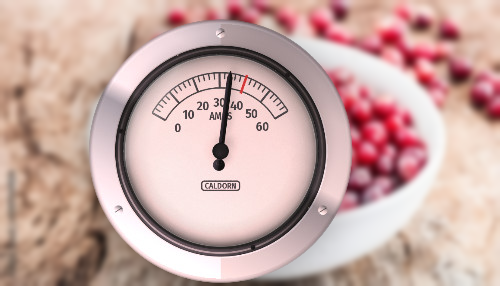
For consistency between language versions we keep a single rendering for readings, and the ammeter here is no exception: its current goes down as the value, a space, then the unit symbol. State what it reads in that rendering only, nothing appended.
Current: 34 A
